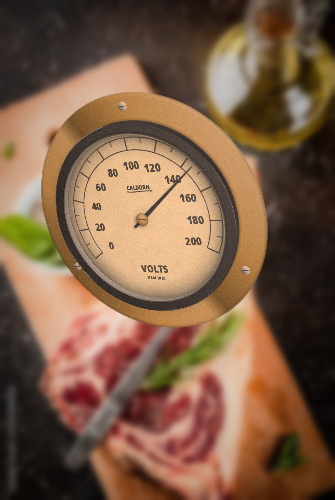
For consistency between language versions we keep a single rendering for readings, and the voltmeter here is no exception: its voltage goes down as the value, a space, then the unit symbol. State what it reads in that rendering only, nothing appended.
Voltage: 145 V
